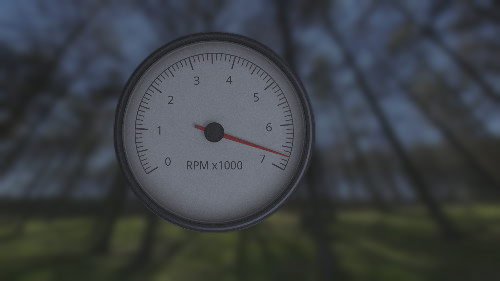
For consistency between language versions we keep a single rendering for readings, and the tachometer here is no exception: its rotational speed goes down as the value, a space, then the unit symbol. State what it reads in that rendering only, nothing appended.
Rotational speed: 6700 rpm
